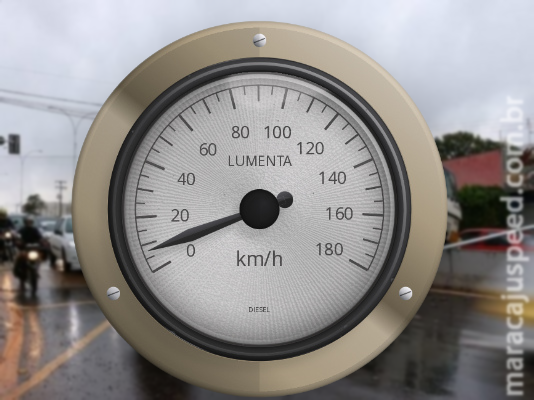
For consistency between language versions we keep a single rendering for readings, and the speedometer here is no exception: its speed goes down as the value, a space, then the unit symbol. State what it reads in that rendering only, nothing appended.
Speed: 7.5 km/h
